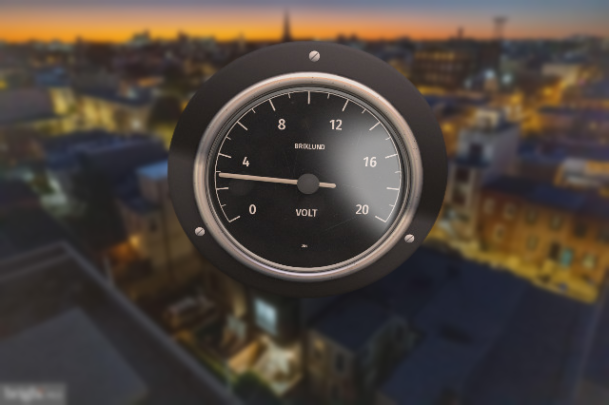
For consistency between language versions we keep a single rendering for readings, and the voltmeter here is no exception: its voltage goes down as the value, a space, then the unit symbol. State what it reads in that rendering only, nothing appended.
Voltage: 3 V
